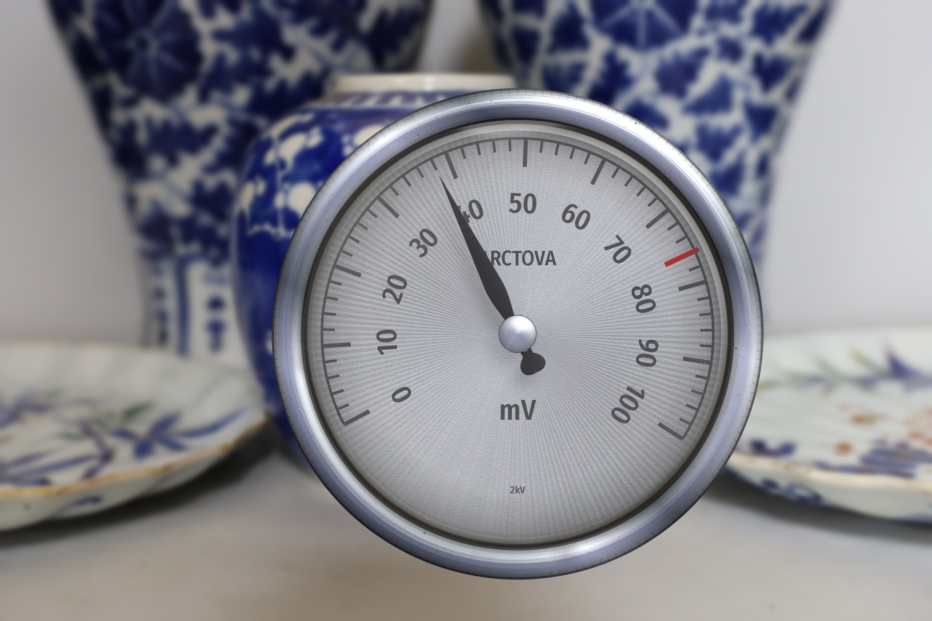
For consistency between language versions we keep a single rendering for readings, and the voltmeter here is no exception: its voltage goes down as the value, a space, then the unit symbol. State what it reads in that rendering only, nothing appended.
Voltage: 38 mV
